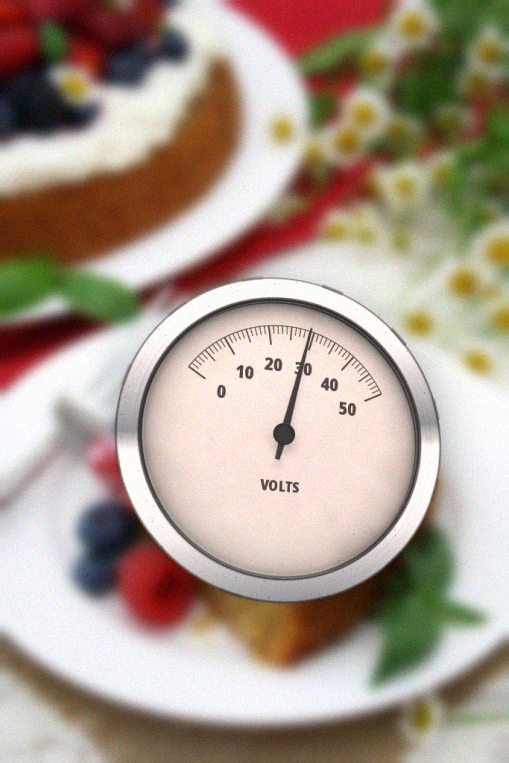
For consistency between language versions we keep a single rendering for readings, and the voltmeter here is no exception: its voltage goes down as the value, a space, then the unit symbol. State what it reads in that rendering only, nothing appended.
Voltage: 29 V
